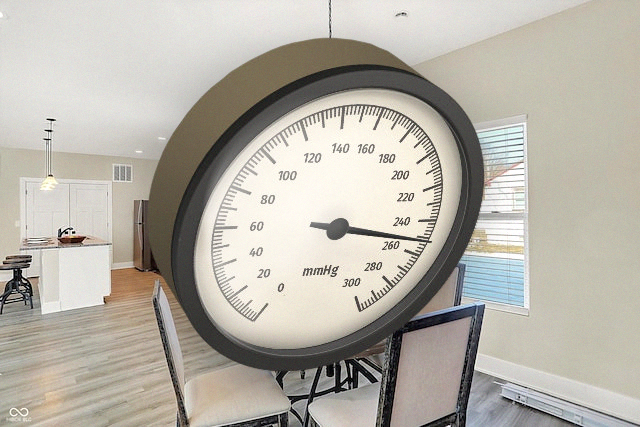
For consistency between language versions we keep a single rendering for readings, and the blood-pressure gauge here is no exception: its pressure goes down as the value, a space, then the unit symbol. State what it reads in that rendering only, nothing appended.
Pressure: 250 mmHg
